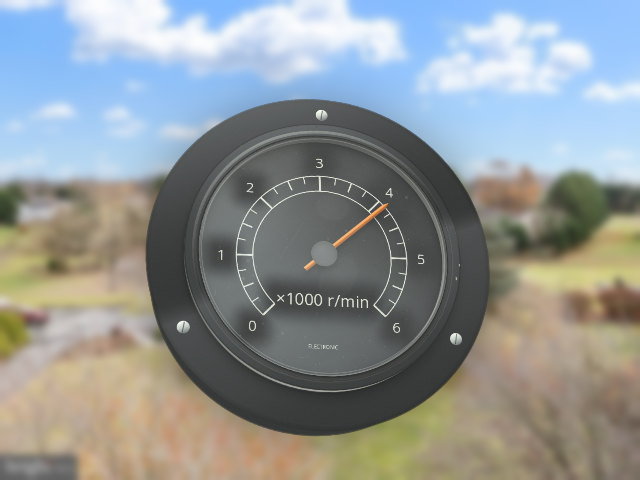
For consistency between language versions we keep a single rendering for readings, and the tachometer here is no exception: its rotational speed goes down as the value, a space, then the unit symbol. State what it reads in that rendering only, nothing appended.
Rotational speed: 4125 rpm
